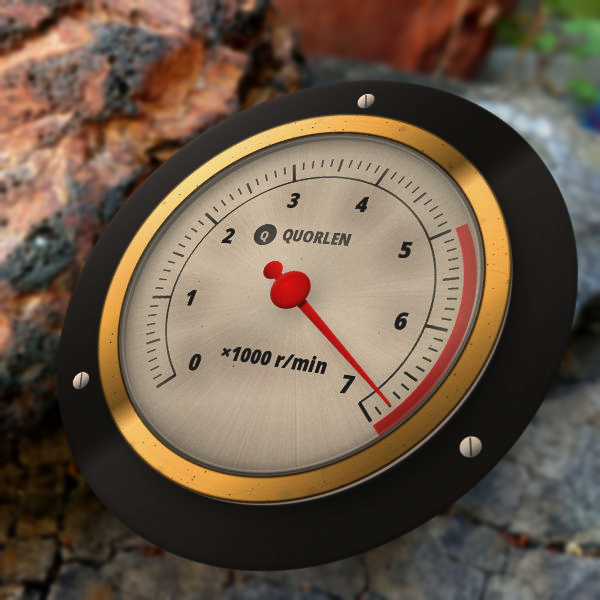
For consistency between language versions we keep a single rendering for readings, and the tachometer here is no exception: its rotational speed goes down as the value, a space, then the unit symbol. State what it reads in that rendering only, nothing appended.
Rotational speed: 6800 rpm
